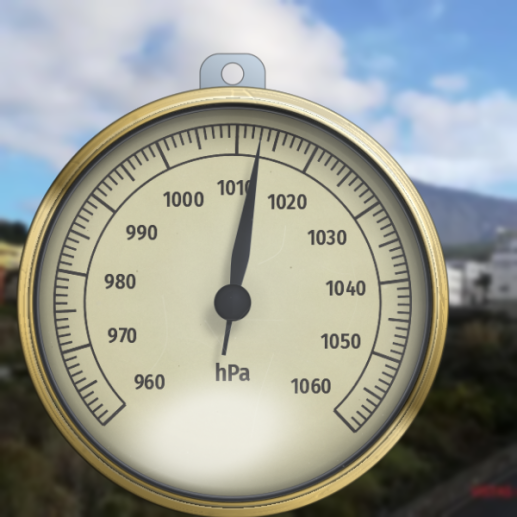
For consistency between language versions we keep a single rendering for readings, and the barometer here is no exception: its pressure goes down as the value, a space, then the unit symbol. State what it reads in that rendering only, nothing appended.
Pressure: 1013 hPa
